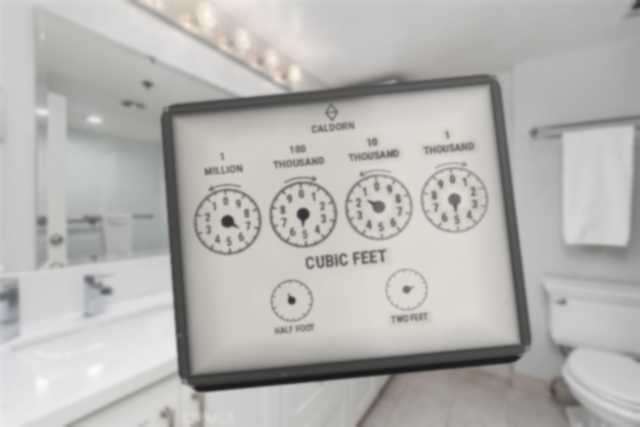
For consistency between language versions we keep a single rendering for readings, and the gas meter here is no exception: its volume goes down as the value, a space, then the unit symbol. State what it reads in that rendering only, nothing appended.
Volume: 651500 ft³
